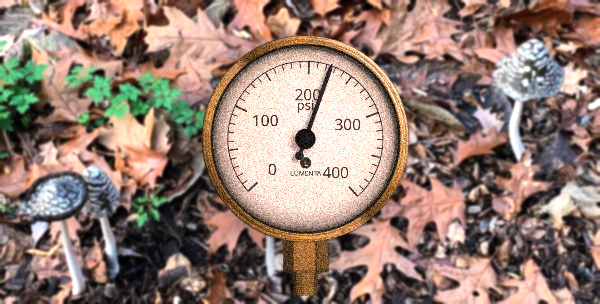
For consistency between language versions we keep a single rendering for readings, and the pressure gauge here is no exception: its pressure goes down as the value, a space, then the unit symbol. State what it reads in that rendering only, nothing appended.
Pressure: 225 psi
